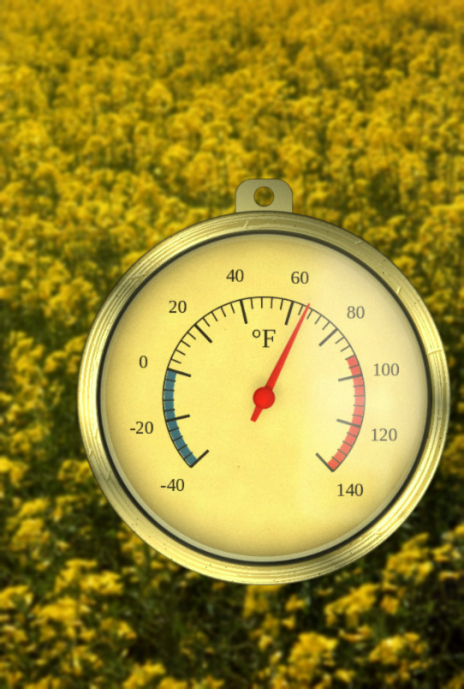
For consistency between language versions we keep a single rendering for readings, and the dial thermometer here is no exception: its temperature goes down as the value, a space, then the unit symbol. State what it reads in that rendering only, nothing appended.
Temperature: 66 °F
